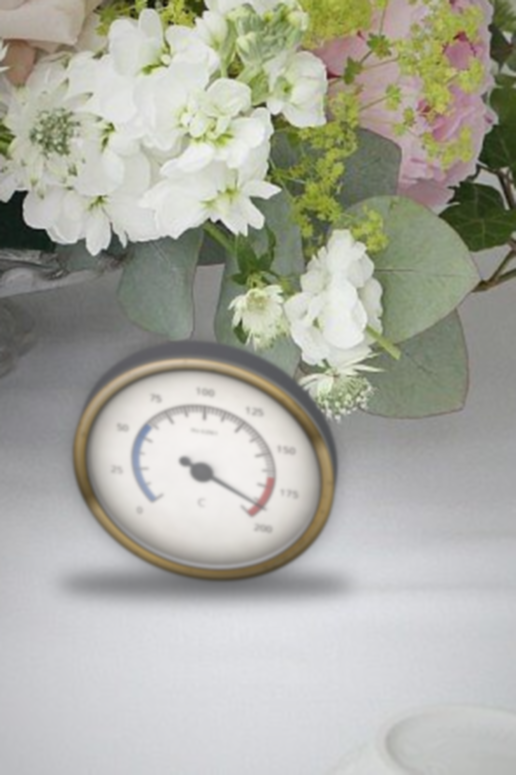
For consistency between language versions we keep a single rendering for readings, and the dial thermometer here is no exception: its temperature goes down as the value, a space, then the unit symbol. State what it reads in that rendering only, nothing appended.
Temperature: 187.5 °C
